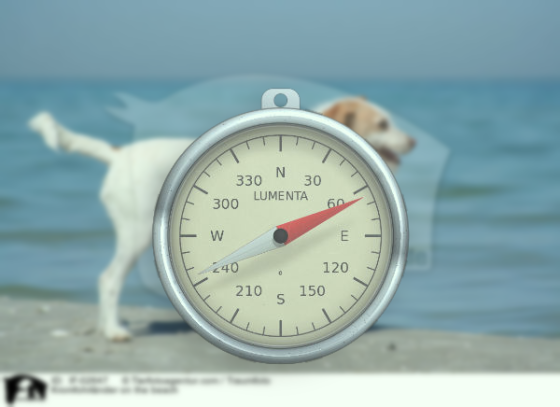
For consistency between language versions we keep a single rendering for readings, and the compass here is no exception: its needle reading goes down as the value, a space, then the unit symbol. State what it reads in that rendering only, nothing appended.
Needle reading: 65 °
